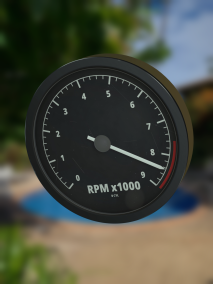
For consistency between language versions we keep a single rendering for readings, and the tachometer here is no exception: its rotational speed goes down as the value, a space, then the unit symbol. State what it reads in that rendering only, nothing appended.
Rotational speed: 8400 rpm
